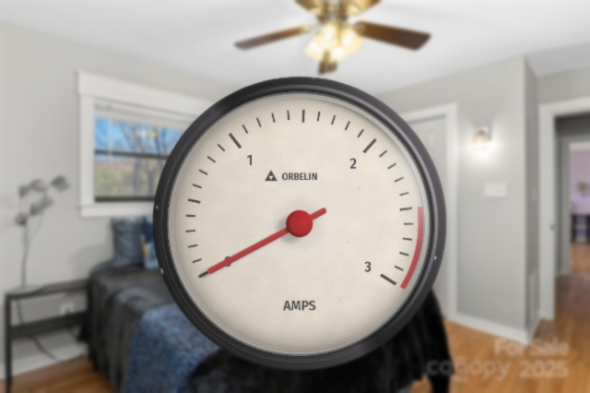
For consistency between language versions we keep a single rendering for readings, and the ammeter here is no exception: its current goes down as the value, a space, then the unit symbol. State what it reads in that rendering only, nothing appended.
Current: 0 A
